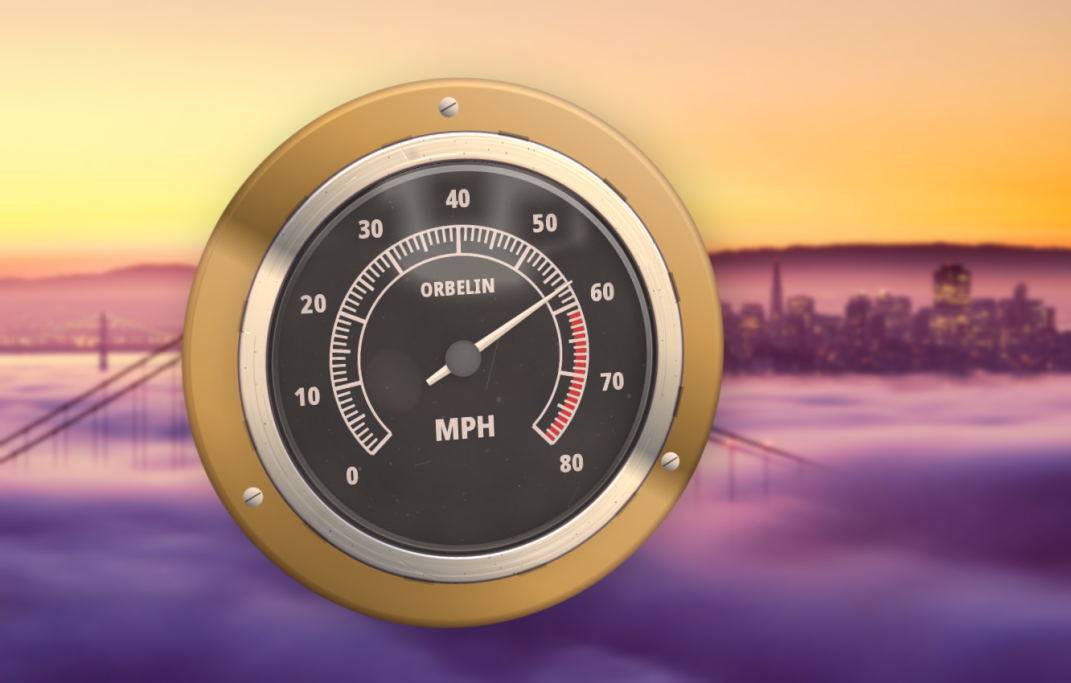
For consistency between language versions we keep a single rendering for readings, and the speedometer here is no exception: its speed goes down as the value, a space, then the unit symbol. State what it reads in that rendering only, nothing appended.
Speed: 57 mph
